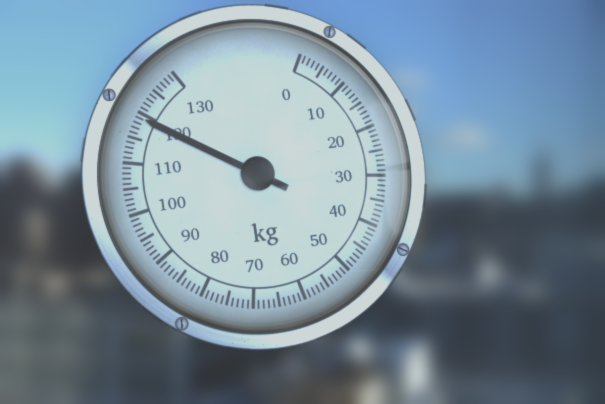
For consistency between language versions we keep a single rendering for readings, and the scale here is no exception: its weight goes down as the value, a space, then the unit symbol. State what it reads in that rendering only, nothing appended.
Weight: 119 kg
